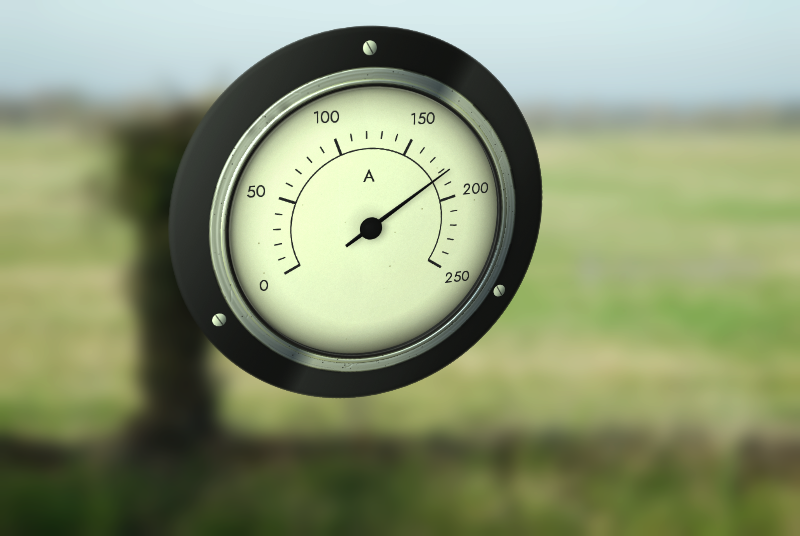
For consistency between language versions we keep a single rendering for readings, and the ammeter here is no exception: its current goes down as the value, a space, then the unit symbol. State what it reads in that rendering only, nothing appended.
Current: 180 A
